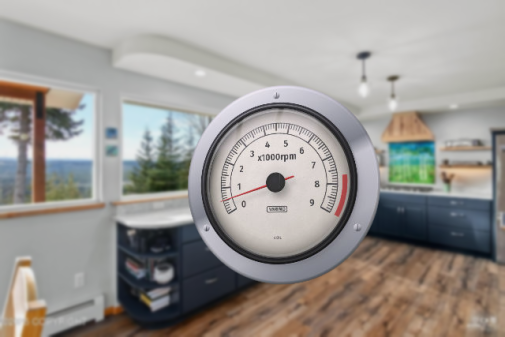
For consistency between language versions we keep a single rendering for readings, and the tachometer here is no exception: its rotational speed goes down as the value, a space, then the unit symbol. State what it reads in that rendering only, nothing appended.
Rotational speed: 500 rpm
